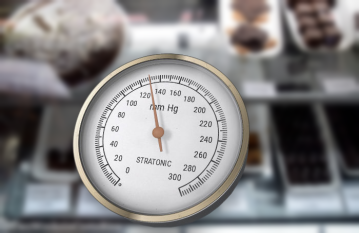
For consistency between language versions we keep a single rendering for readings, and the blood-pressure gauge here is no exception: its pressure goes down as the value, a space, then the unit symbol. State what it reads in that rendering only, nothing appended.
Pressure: 130 mmHg
